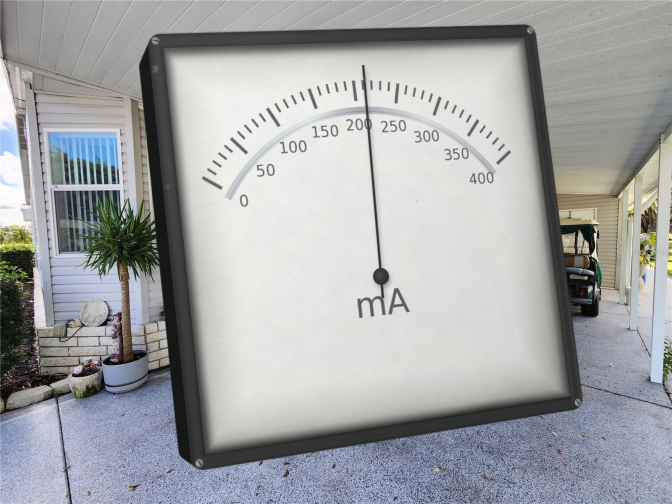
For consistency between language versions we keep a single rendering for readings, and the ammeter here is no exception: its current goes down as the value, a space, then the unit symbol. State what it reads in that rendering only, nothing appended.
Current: 210 mA
